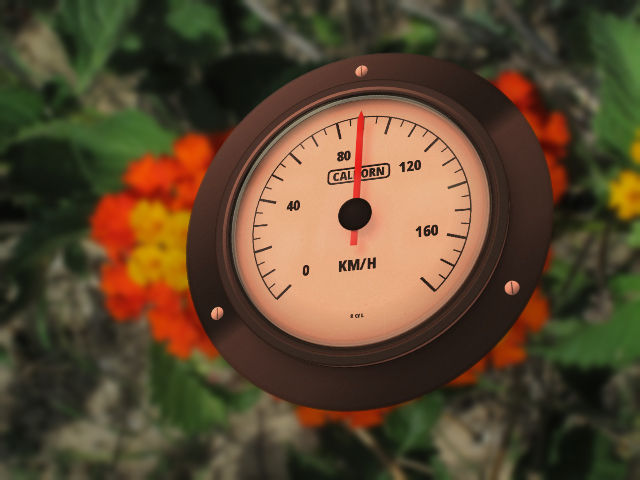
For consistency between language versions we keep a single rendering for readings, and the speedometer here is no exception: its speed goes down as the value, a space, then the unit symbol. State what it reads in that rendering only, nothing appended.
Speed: 90 km/h
